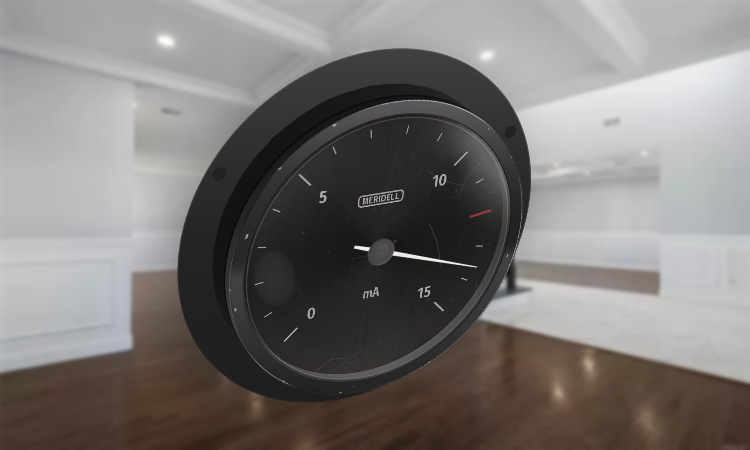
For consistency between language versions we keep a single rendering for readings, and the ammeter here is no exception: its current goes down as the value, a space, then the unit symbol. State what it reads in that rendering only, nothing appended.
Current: 13.5 mA
